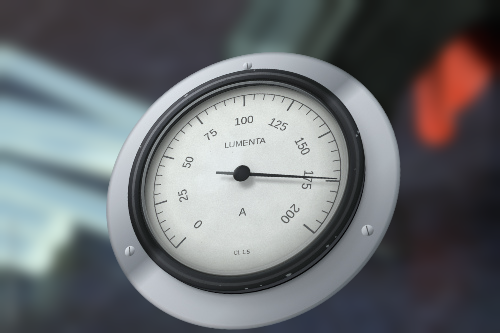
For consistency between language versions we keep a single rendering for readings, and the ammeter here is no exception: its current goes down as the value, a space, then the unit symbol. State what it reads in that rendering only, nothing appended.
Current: 175 A
